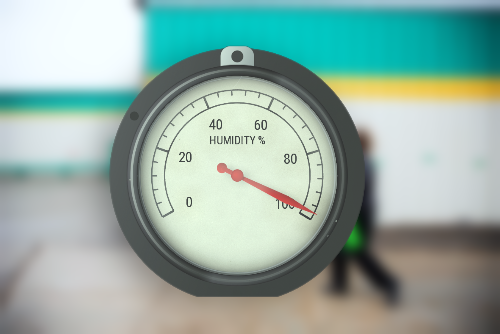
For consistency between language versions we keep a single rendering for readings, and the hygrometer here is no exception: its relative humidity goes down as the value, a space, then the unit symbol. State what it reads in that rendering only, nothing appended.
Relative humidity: 98 %
